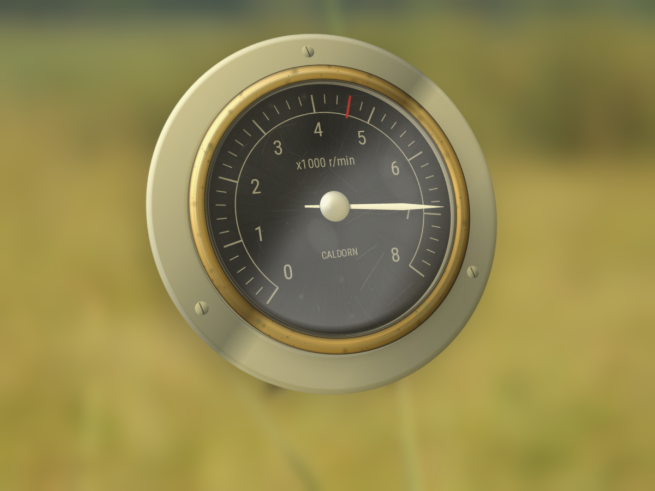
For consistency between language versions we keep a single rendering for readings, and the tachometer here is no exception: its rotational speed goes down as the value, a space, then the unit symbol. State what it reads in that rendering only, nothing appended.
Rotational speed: 6900 rpm
